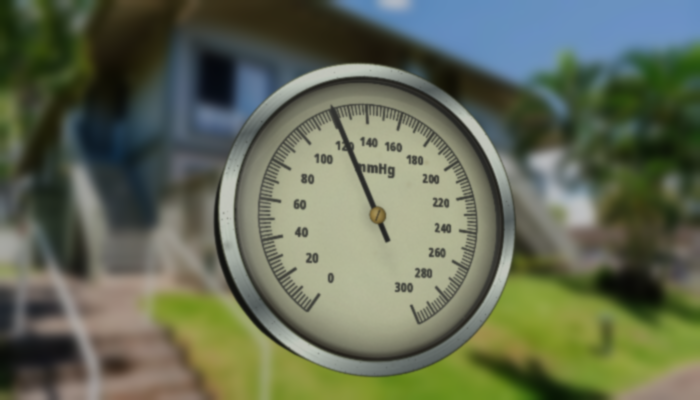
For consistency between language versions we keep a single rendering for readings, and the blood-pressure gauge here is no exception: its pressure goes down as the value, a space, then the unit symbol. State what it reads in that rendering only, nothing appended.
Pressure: 120 mmHg
